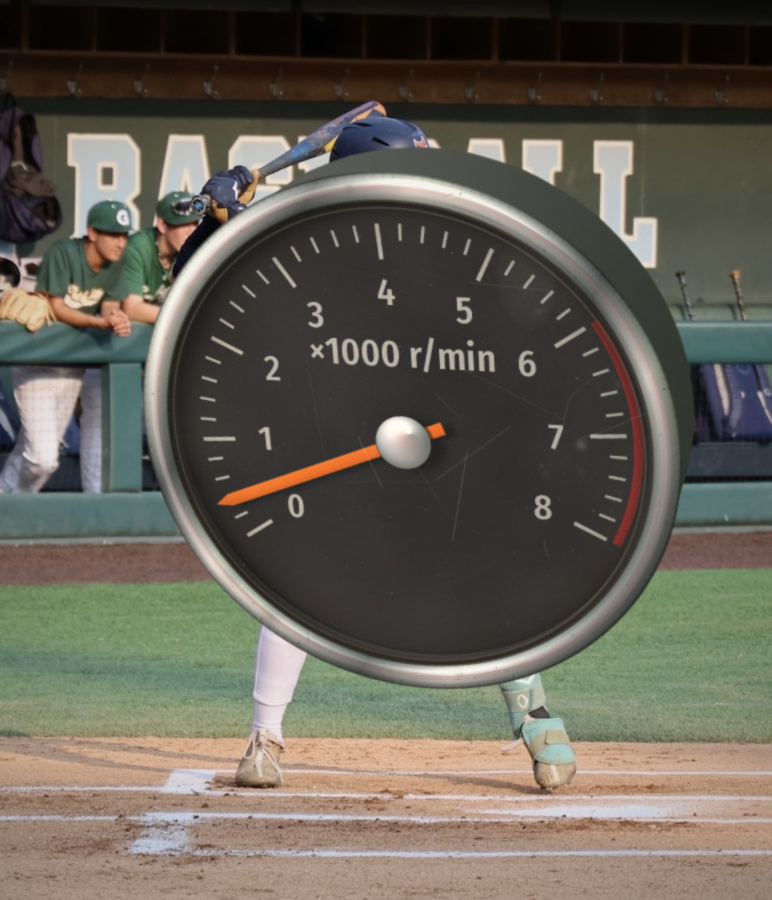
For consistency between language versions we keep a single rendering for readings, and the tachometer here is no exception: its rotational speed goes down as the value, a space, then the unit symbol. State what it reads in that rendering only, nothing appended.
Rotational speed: 400 rpm
